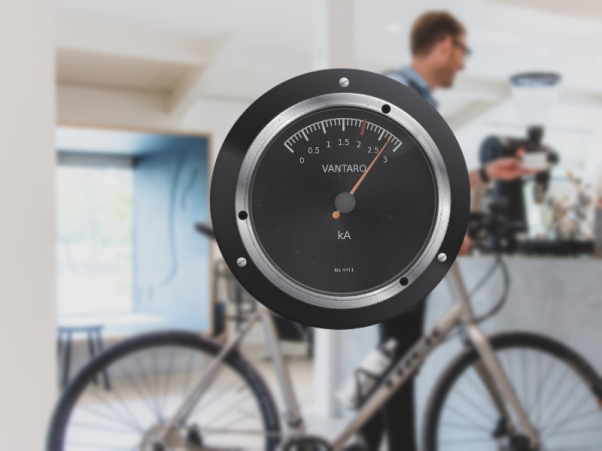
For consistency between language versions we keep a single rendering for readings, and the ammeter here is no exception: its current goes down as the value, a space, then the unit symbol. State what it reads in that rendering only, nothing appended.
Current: 2.7 kA
